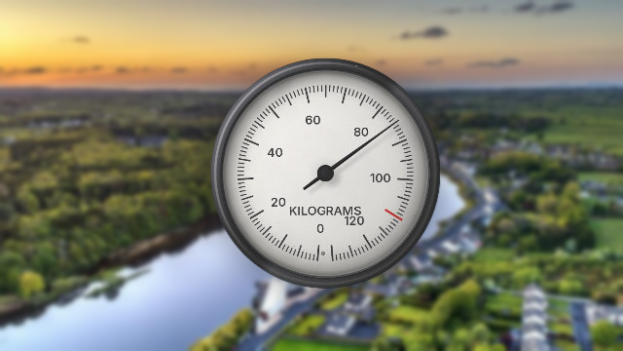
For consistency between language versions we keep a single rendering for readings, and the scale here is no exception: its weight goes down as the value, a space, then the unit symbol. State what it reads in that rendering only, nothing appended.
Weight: 85 kg
